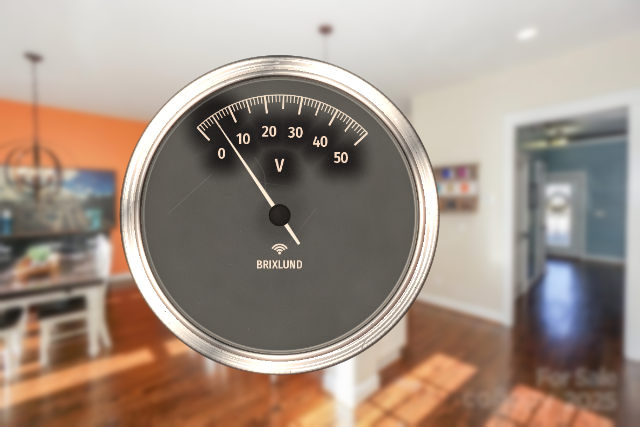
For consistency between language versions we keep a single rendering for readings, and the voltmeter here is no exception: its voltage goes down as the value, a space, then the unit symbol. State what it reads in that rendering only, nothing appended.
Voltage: 5 V
